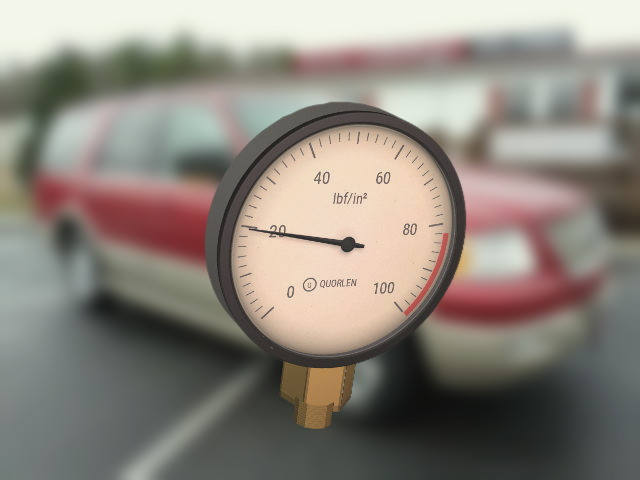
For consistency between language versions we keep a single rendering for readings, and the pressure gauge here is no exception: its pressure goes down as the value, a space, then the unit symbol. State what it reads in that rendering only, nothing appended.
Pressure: 20 psi
